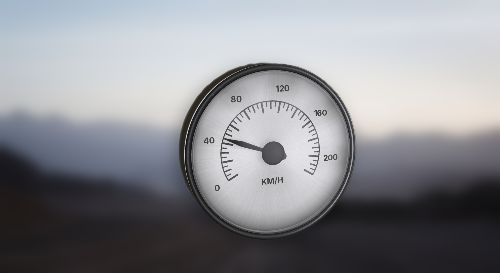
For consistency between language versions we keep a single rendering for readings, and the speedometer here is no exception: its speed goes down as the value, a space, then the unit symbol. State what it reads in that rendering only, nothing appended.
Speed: 45 km/h
